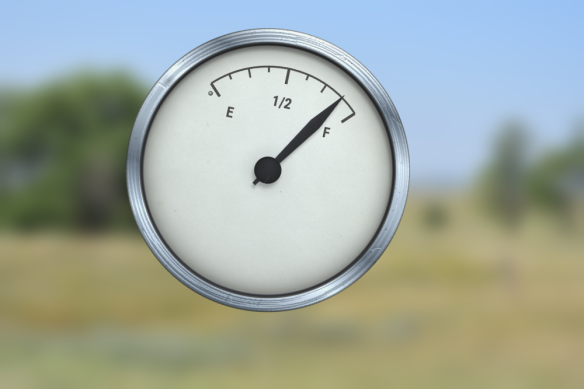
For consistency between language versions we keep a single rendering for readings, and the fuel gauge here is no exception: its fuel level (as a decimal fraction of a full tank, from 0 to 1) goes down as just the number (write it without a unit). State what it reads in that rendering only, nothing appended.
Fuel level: 0.875
